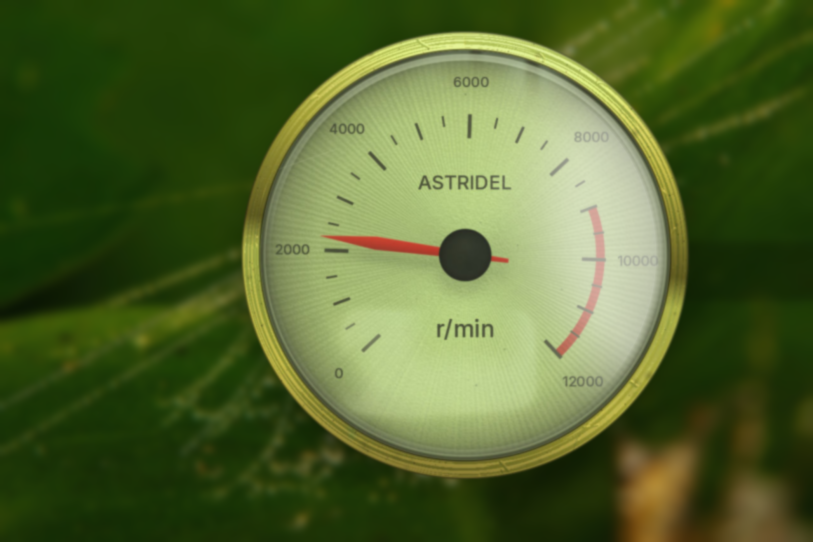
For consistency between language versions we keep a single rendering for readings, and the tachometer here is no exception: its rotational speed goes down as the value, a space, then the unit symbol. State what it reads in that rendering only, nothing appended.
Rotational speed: 2250 rpm
